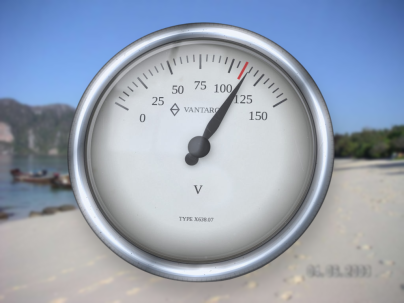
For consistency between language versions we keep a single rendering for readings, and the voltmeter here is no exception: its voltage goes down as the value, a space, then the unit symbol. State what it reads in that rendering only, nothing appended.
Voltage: 115 V
